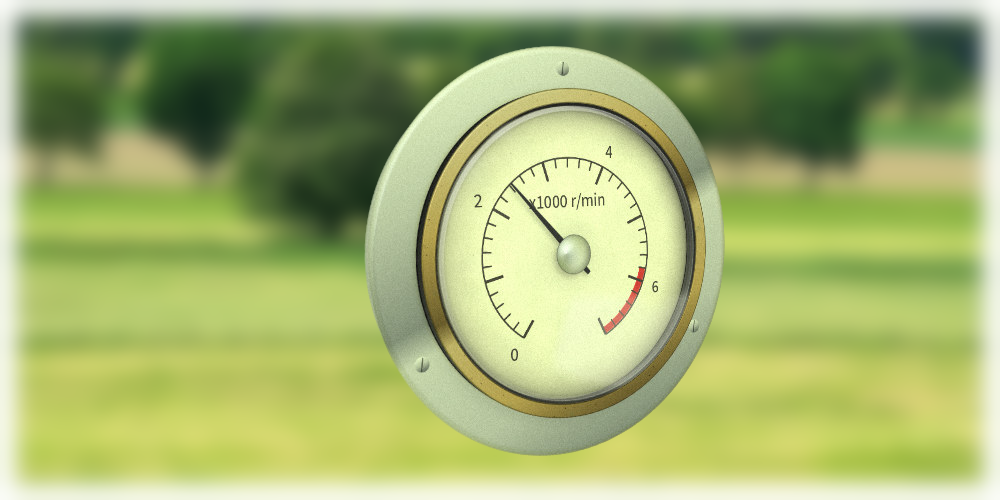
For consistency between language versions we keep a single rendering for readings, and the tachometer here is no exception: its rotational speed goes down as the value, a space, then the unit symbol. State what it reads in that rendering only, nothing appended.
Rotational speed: 2400 rpm
